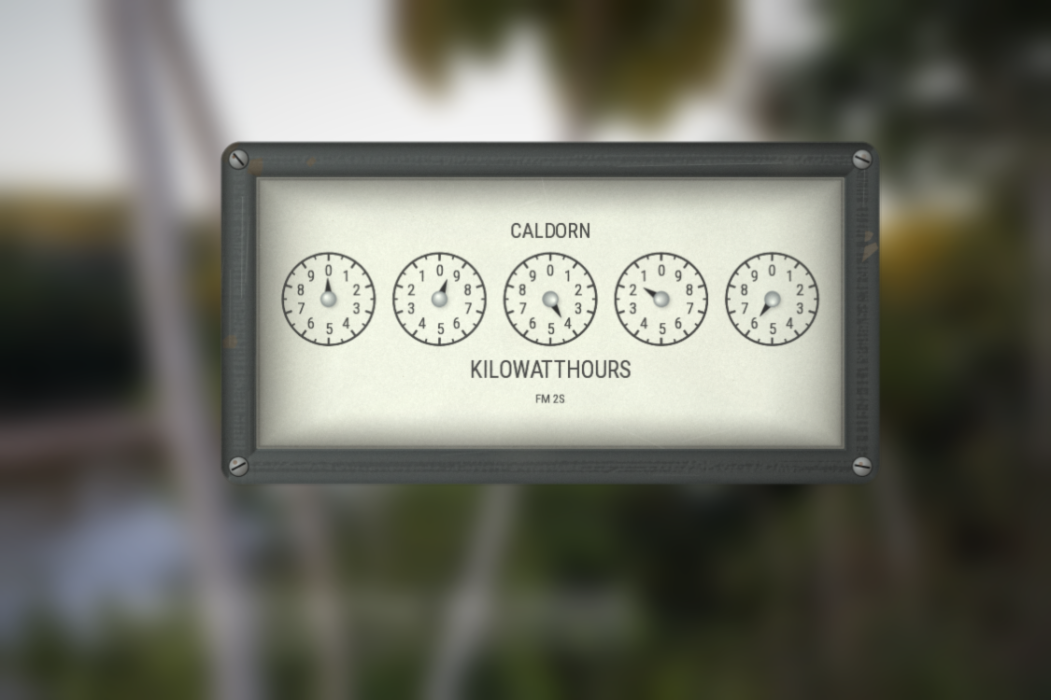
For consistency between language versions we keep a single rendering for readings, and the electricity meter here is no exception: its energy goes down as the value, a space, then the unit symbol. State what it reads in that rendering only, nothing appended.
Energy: 99416 kWh
